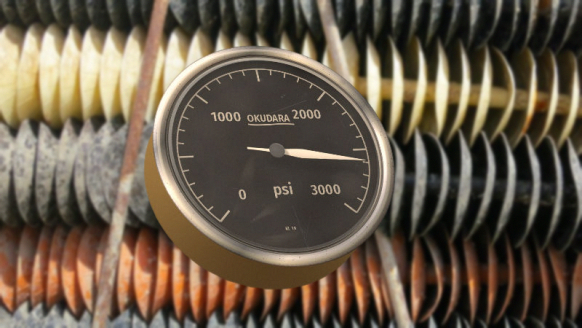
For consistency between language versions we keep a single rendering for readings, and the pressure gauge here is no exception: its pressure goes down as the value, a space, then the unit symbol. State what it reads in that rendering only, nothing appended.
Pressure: 2600 psi
